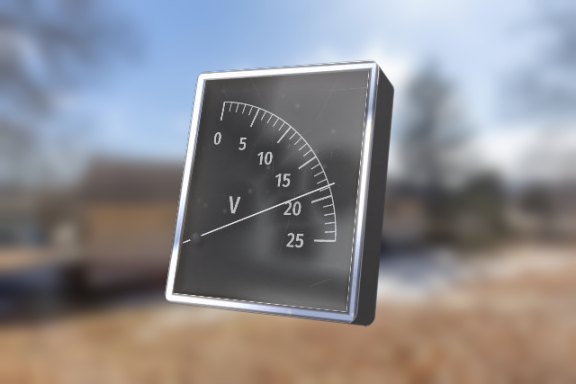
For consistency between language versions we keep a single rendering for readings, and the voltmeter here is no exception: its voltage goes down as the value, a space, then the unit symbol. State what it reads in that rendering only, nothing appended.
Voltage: 19 V
